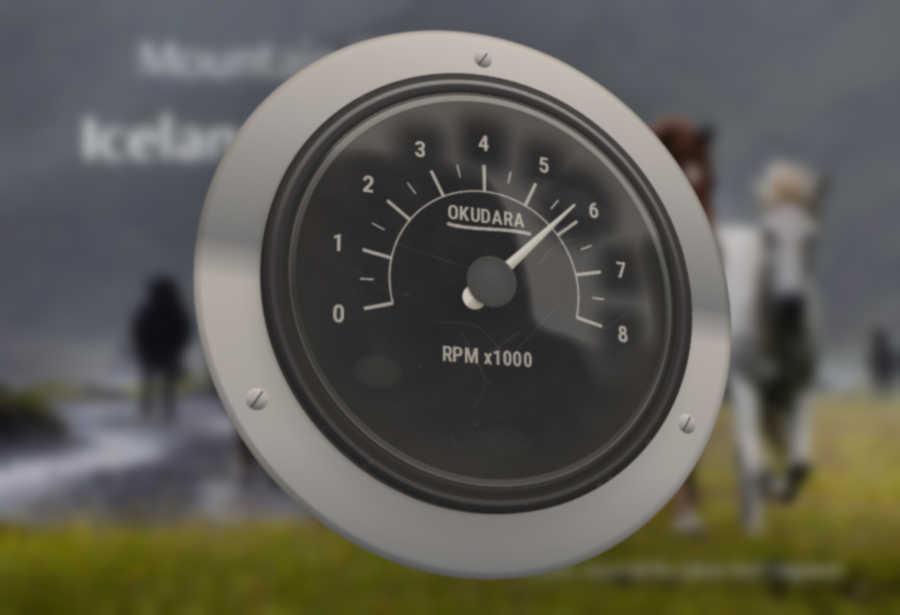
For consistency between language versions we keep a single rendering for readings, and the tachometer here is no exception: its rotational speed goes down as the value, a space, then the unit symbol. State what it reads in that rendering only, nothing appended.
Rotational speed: 5750 rpm
